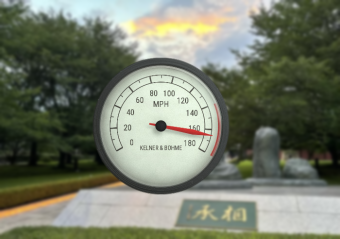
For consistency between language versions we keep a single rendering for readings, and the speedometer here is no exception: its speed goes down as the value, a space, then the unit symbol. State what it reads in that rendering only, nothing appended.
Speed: 165 mph
